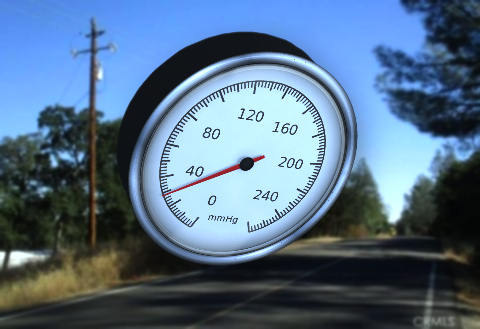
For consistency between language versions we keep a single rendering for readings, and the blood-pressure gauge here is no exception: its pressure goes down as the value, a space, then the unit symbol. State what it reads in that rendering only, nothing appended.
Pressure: 30 mmHg
